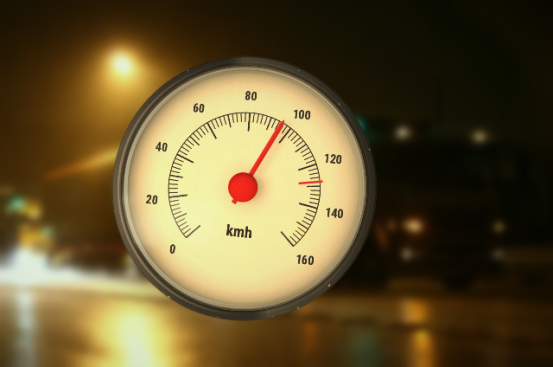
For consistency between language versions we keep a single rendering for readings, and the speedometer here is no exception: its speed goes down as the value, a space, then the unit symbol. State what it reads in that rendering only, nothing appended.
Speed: 96 km/h
